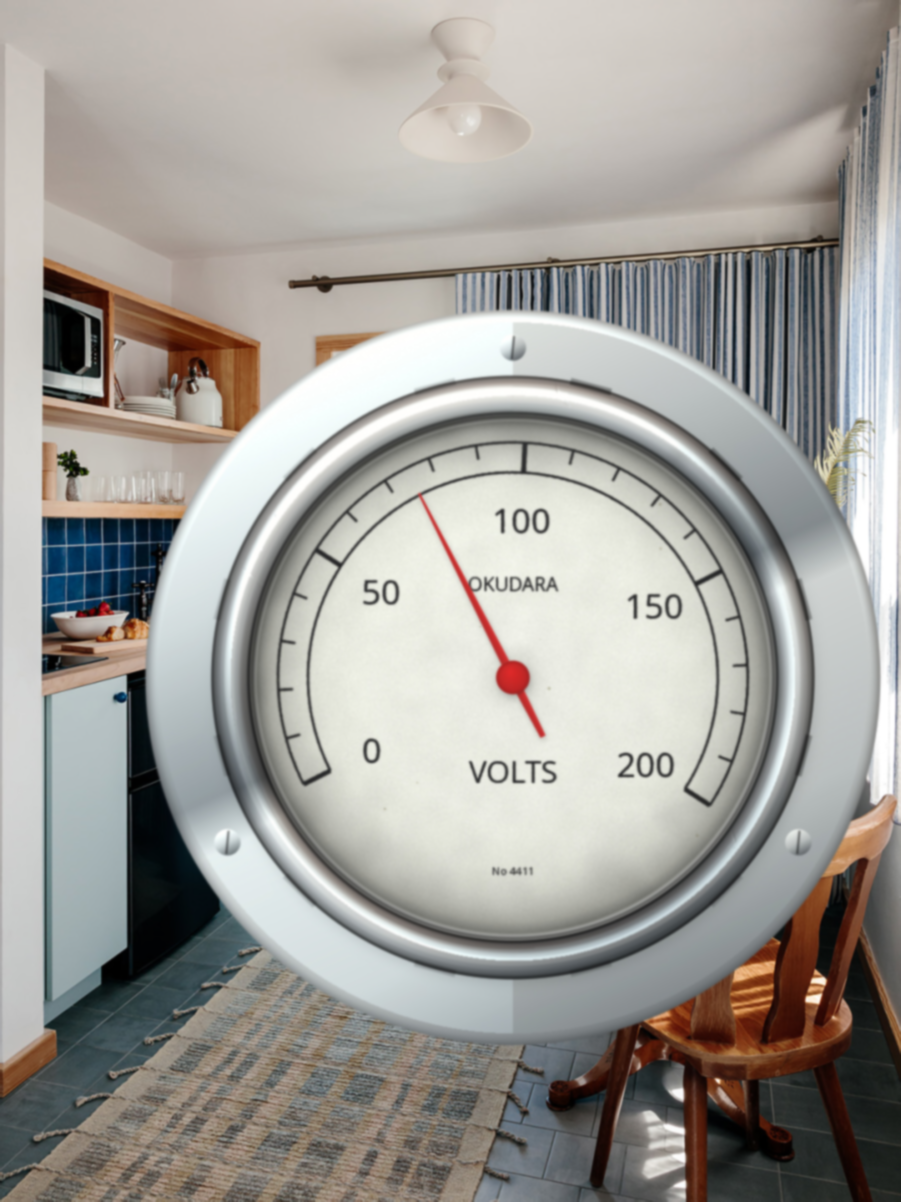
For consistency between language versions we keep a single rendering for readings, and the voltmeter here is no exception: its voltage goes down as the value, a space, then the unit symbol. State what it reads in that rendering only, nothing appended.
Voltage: 75 V
